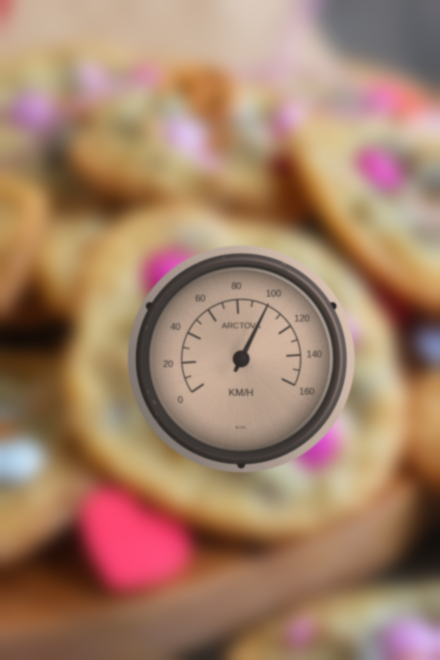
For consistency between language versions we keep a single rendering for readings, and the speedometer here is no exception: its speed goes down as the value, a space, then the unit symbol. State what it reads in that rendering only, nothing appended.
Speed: 100 km/h
